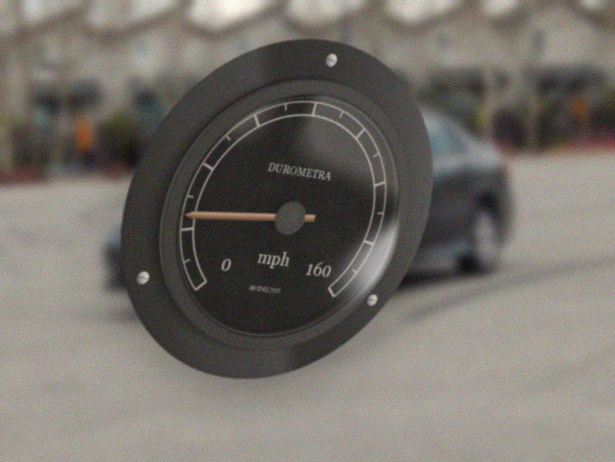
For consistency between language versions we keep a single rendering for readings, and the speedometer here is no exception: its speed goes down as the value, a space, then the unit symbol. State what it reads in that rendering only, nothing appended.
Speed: 25 mph
